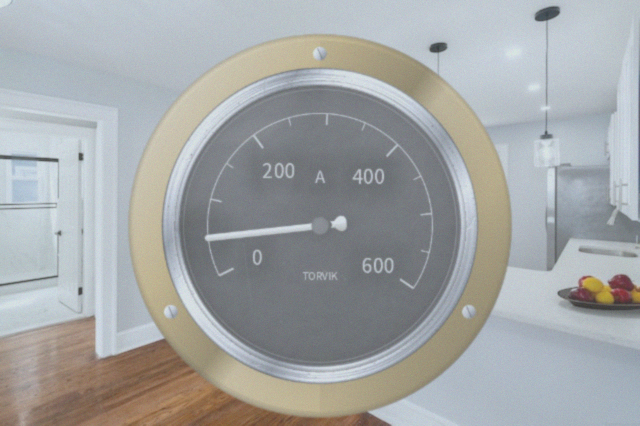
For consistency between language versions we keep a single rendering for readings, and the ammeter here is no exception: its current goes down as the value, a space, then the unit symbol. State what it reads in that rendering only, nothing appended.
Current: 50 A
